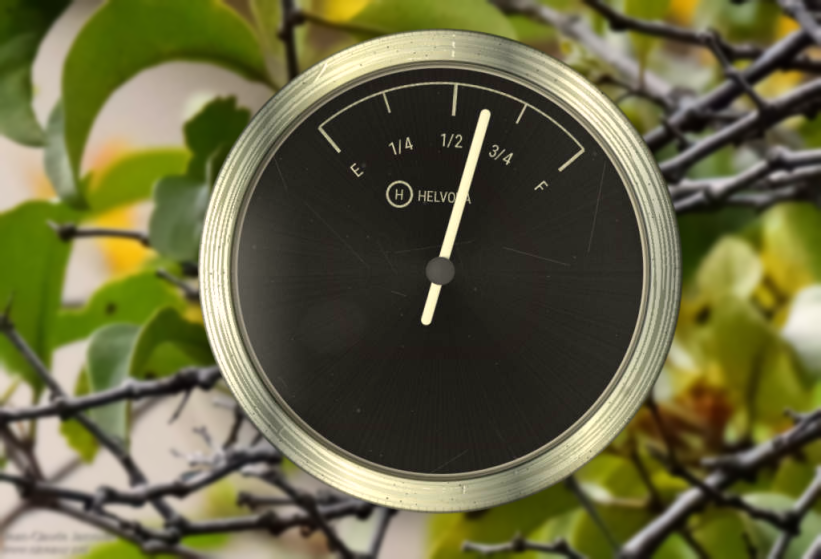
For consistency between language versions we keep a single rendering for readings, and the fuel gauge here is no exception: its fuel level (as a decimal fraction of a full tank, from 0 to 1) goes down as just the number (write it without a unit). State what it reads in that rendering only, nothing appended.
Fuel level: 0.625
